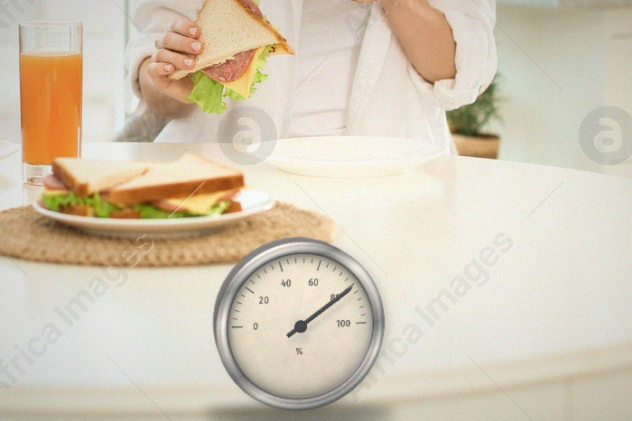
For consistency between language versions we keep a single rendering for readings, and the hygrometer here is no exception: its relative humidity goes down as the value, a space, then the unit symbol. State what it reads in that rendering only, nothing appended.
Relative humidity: 80 %
